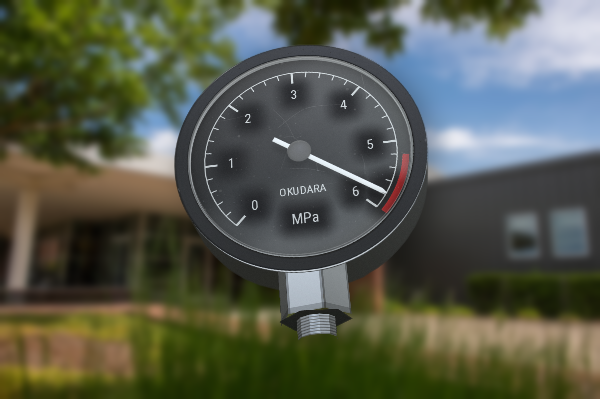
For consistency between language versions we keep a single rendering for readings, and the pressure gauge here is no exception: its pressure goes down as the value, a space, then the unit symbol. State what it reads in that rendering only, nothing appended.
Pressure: 5.8 MPa
